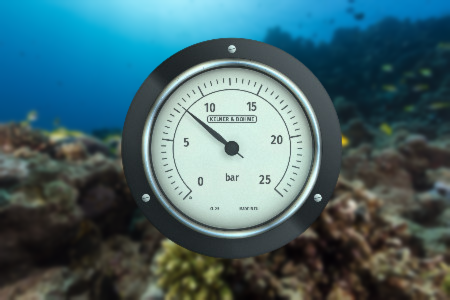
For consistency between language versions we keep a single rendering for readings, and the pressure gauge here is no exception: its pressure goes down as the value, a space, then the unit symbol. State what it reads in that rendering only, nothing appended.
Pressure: 8 bar
